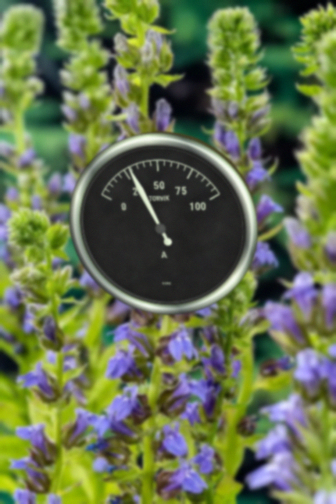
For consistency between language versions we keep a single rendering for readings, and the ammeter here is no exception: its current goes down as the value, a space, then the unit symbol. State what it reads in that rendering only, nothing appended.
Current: 30 A
